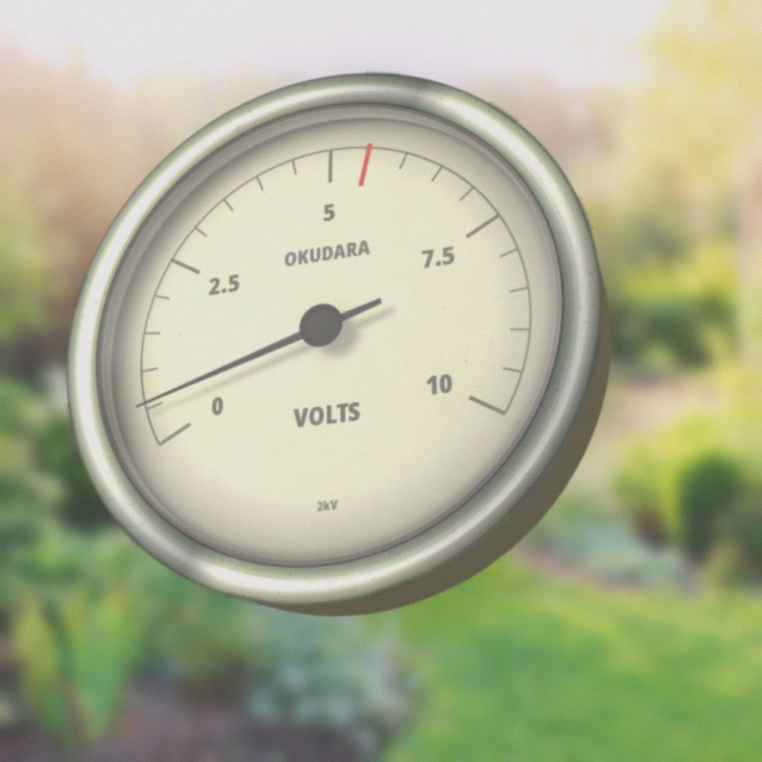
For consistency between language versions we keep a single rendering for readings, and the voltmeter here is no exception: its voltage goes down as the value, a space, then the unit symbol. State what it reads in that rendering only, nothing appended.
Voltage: 0.5 V
